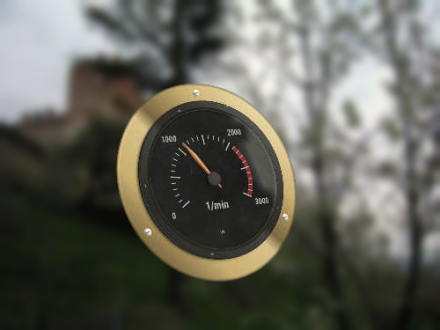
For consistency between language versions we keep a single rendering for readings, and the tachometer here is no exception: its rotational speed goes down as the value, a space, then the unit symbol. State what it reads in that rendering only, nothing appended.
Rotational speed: 1100 rpm
